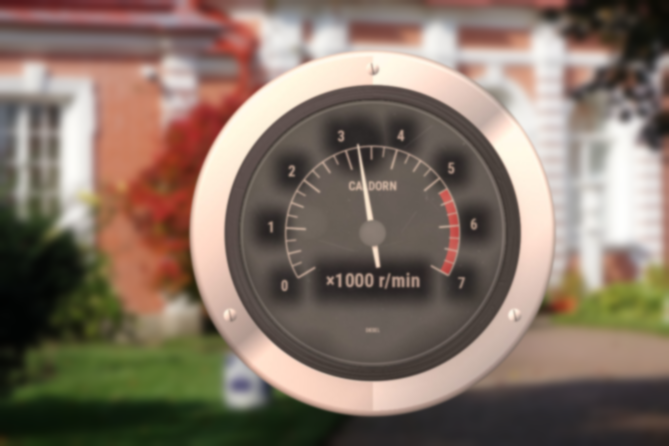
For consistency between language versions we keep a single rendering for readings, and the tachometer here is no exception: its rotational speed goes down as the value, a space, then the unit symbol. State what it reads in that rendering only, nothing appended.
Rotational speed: 3250 rpm
